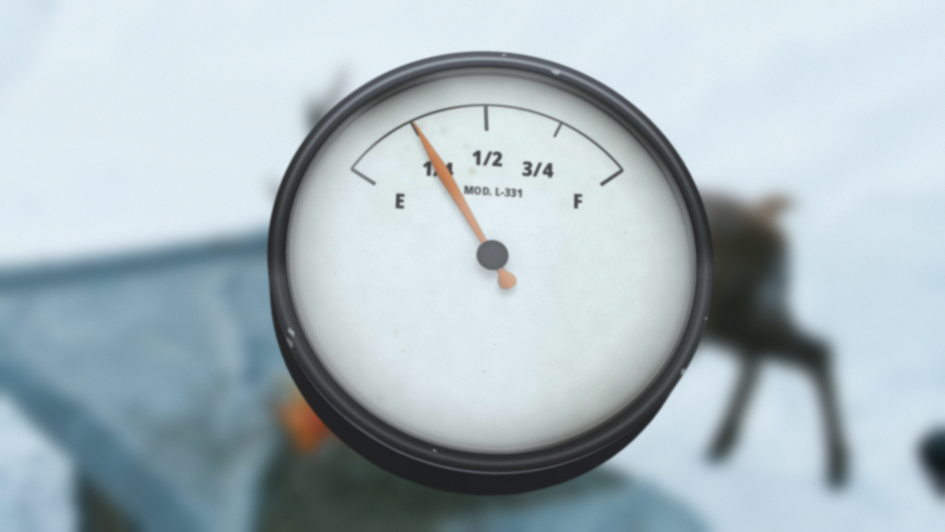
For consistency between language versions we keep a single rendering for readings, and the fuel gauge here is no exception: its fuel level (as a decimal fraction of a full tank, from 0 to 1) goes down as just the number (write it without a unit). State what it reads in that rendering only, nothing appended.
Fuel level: 0.25
